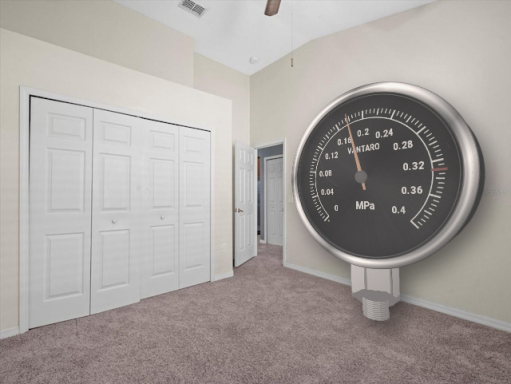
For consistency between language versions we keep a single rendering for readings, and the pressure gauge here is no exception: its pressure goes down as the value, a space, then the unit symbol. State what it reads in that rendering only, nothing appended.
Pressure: 0.18 MPa
